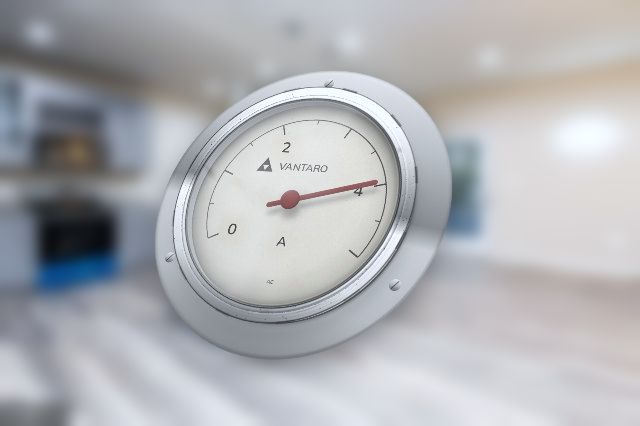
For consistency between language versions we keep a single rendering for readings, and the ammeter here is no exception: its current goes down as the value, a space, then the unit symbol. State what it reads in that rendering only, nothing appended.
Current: 4 A
